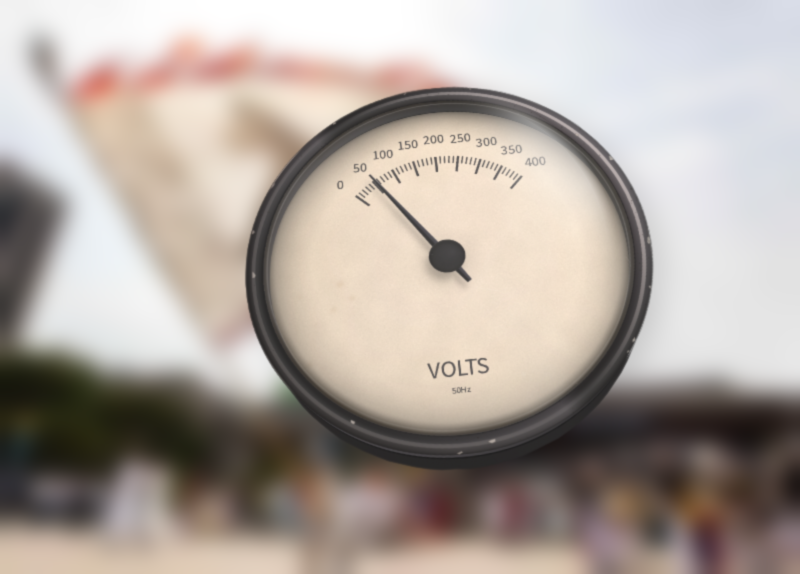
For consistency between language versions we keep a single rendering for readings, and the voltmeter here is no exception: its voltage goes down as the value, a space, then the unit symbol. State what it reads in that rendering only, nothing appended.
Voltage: 50 V
